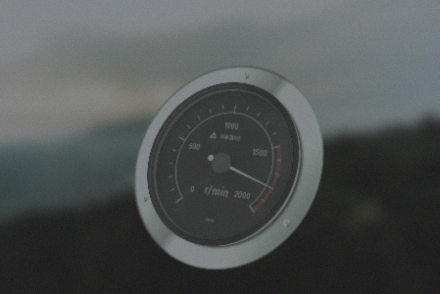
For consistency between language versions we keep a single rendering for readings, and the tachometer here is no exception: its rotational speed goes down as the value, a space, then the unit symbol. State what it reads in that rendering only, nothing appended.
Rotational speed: 1800 rpm
